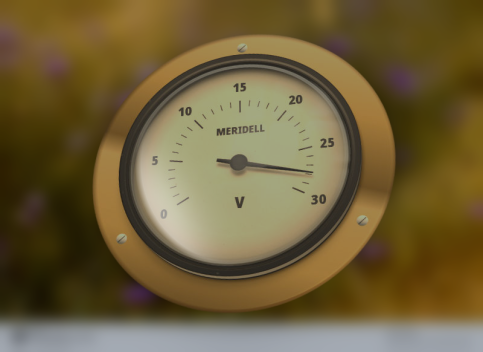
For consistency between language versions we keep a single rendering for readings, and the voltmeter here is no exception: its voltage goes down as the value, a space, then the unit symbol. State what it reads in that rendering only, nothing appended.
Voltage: 28 V
